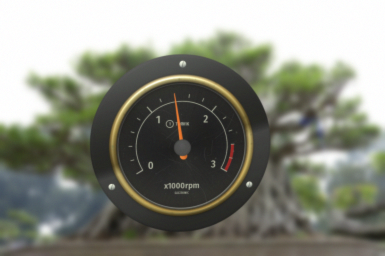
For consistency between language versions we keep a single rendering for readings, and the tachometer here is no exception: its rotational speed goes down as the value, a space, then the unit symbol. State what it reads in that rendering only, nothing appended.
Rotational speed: 1400 rpm
